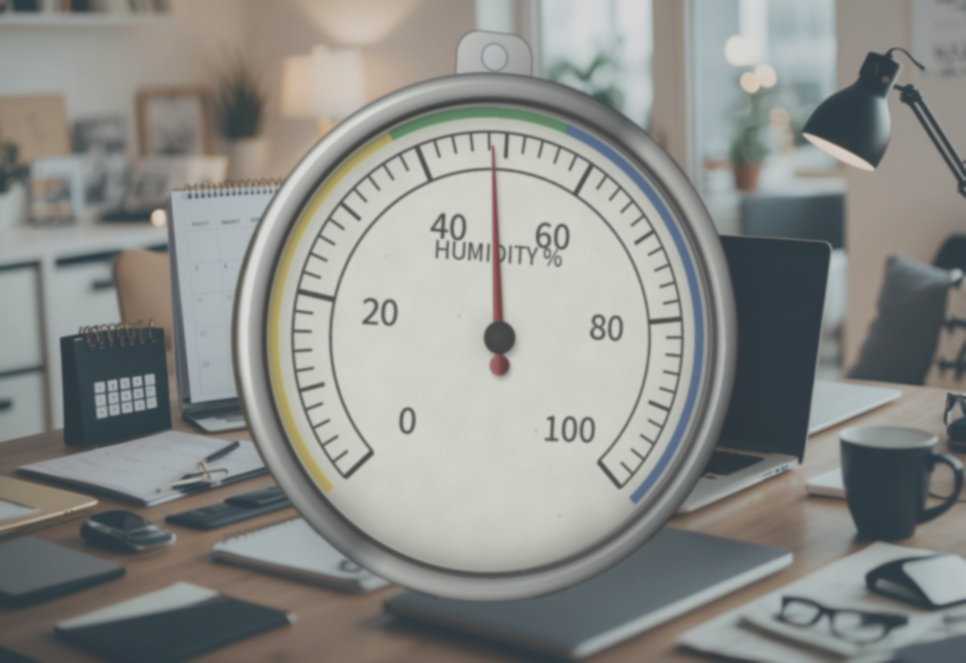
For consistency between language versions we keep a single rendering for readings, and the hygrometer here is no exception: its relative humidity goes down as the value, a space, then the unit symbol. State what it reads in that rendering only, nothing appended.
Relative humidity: 48 %
